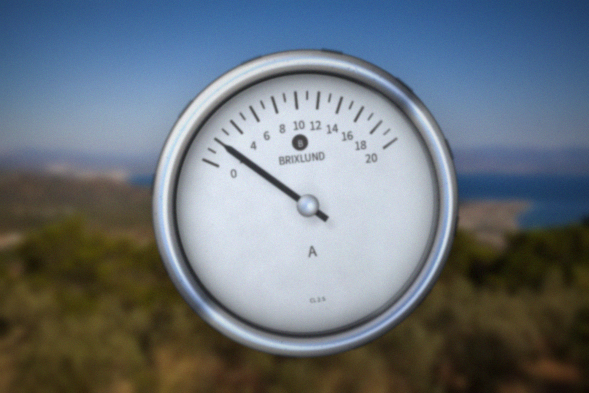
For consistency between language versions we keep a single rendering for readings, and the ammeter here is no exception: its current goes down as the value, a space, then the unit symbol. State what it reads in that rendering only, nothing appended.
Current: 2 A
